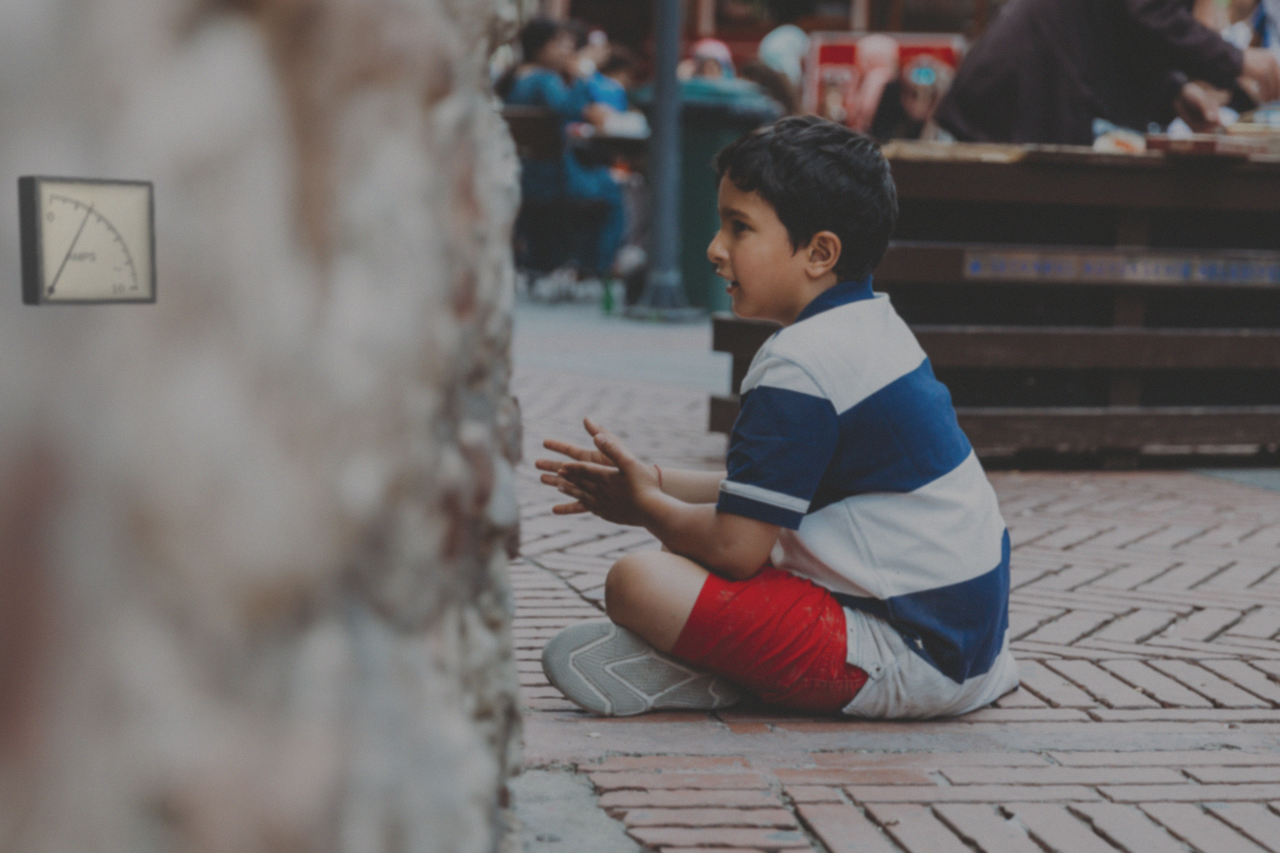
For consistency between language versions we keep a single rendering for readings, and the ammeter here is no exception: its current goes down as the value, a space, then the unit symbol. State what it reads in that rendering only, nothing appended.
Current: 3 A
